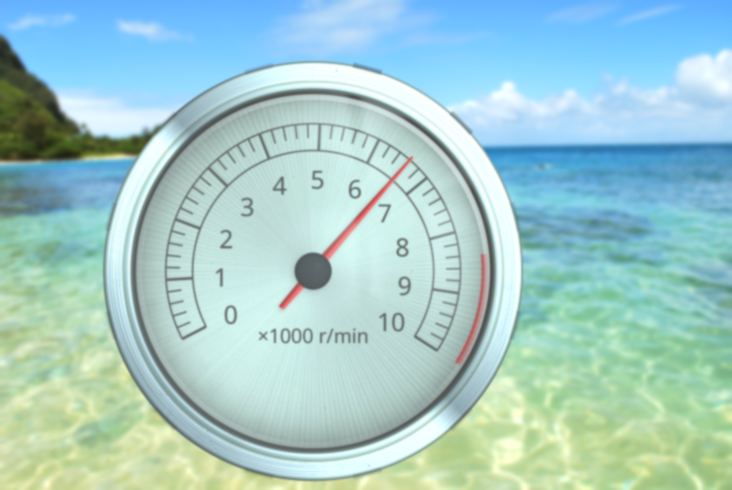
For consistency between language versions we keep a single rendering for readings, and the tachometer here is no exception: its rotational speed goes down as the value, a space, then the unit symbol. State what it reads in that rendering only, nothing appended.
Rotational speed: 6600 rpm
